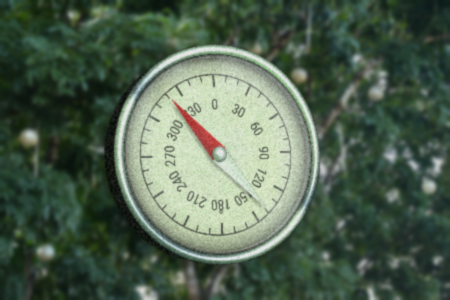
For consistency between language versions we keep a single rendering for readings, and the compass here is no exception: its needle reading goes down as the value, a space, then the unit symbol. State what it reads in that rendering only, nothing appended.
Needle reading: 320 °
